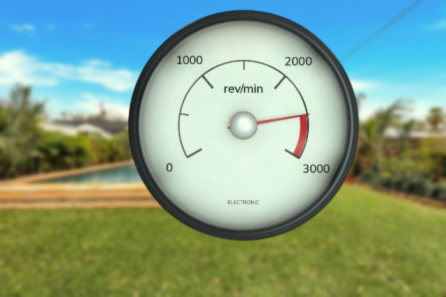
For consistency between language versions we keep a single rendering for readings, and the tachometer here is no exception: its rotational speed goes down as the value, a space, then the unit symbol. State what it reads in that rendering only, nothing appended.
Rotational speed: 2500 rpm
